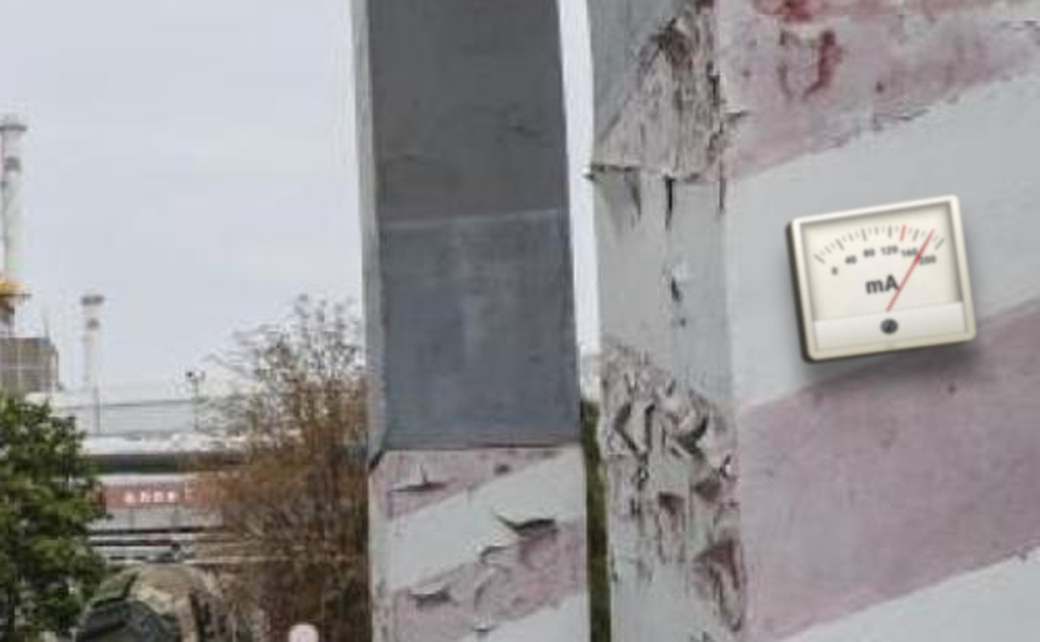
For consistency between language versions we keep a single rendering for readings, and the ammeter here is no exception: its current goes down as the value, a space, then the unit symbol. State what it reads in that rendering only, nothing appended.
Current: 180 mA
